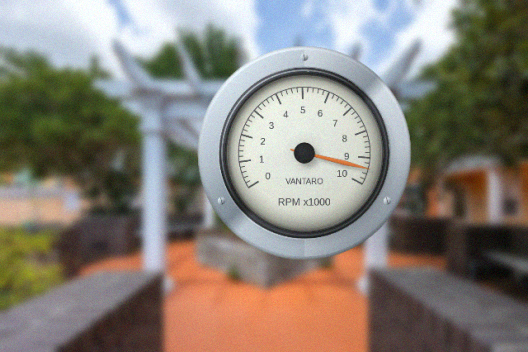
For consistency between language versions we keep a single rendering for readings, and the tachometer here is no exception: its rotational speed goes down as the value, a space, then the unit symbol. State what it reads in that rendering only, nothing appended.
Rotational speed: 9400 rpm
